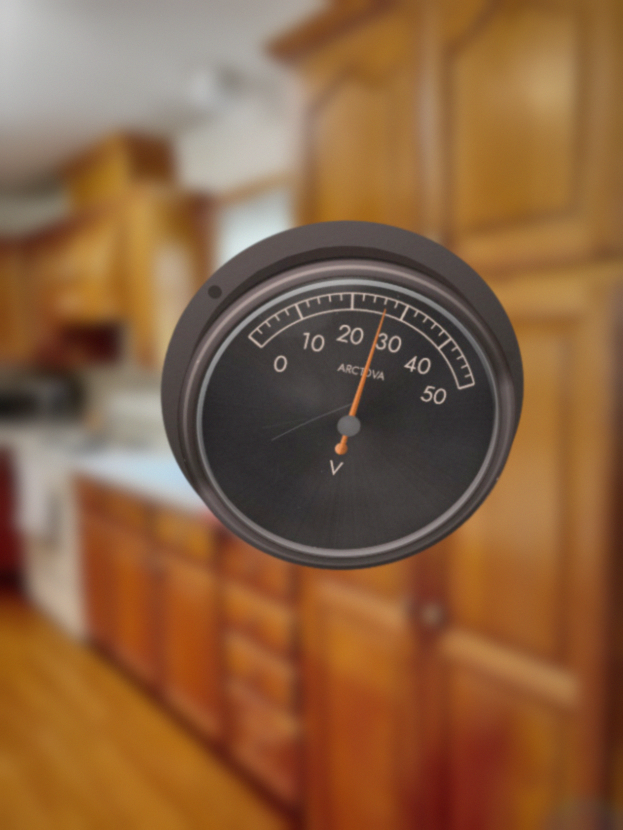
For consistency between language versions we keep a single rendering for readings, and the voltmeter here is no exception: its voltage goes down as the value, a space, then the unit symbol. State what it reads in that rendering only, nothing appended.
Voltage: 26 V
